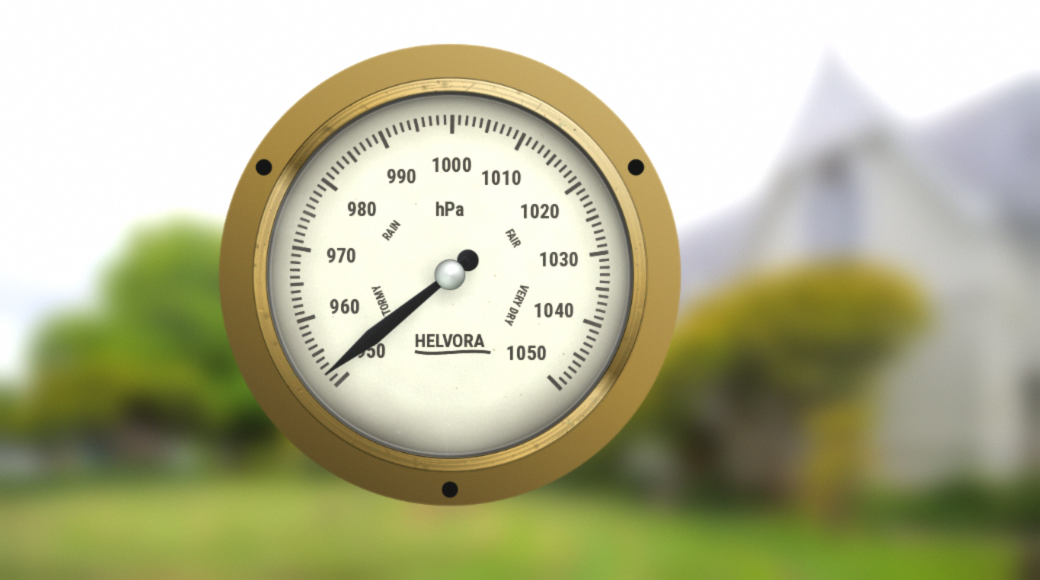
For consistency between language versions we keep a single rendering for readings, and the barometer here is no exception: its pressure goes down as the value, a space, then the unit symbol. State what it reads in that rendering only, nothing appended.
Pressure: 952 hPa
